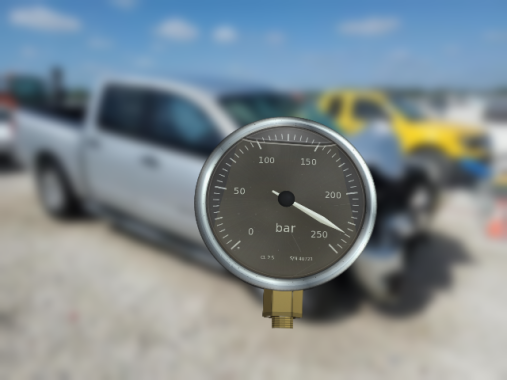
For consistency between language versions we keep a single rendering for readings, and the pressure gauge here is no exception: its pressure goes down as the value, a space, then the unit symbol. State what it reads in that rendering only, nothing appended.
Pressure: 235 bar
